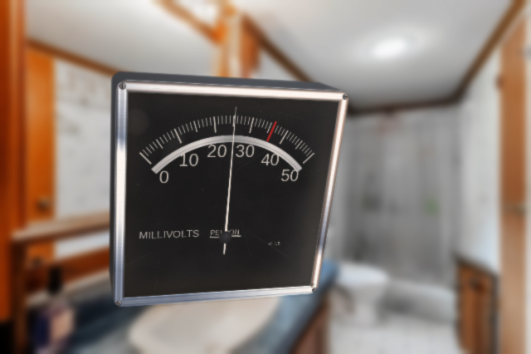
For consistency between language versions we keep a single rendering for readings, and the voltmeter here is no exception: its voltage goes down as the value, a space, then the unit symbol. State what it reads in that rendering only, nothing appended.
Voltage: 25 mV
